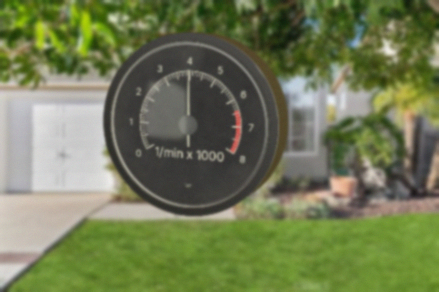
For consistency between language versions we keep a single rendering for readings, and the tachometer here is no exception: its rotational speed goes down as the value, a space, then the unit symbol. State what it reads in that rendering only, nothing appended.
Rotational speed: 4000 rpm
